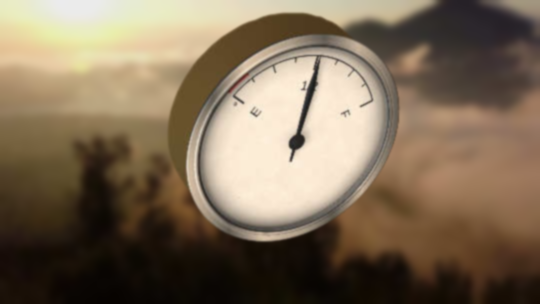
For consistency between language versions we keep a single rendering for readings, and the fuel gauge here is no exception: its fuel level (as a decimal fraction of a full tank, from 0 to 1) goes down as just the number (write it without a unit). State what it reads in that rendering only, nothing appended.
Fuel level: 0.5
